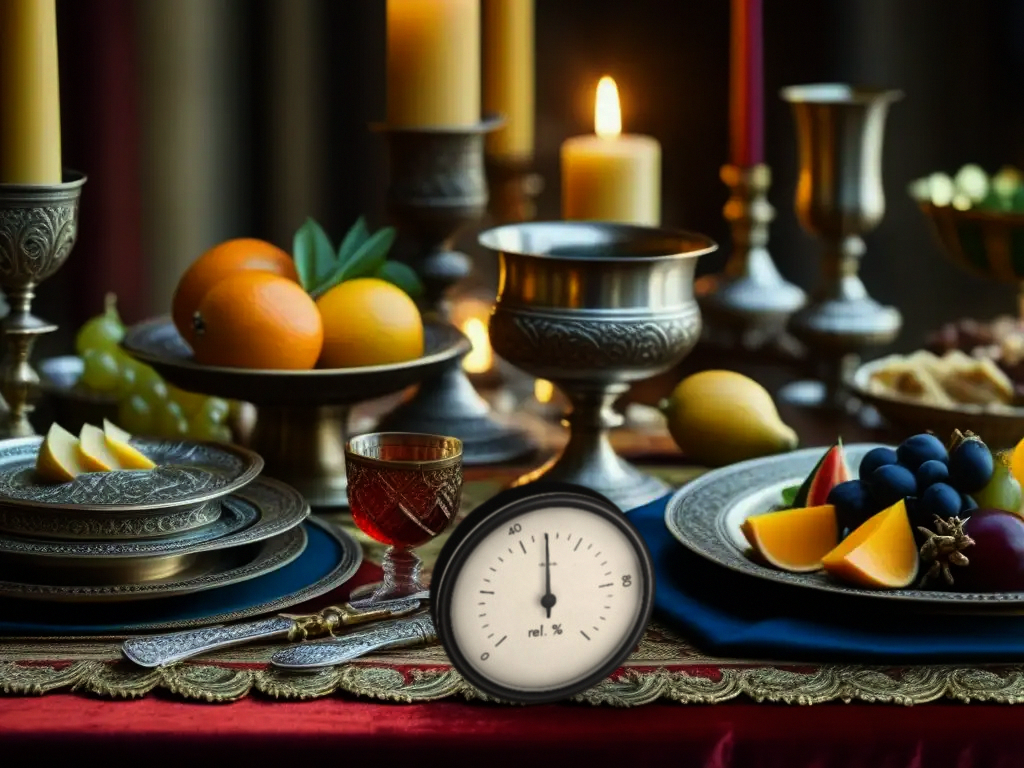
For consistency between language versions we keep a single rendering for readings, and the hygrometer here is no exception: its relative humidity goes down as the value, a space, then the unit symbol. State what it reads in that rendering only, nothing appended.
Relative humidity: 48 %
